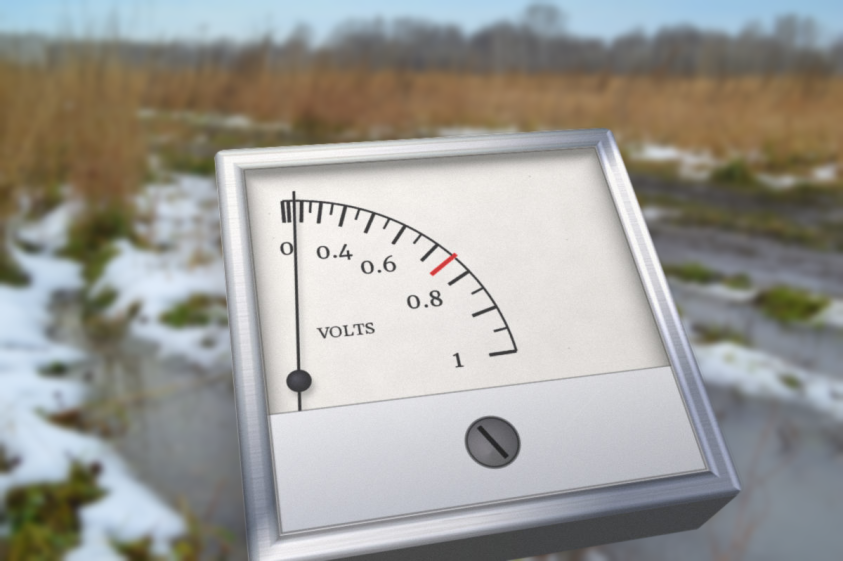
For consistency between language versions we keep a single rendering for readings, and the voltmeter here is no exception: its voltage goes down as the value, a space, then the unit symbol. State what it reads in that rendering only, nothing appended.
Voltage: 0.15 V
